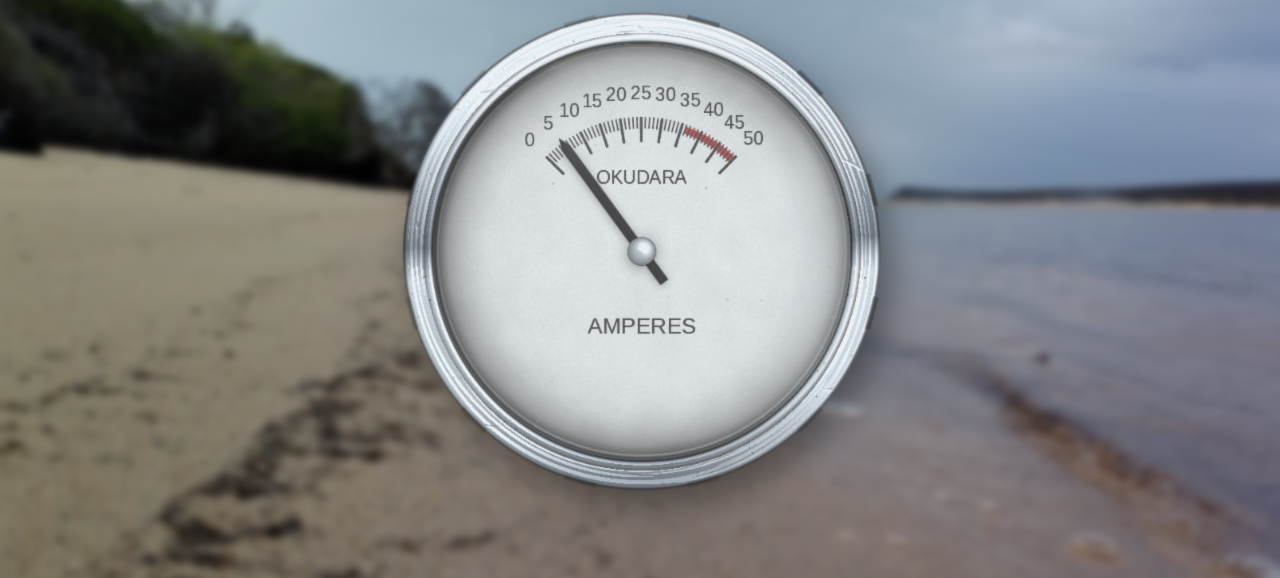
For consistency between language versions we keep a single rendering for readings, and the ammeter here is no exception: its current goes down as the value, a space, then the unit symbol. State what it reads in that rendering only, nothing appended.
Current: 5 A
